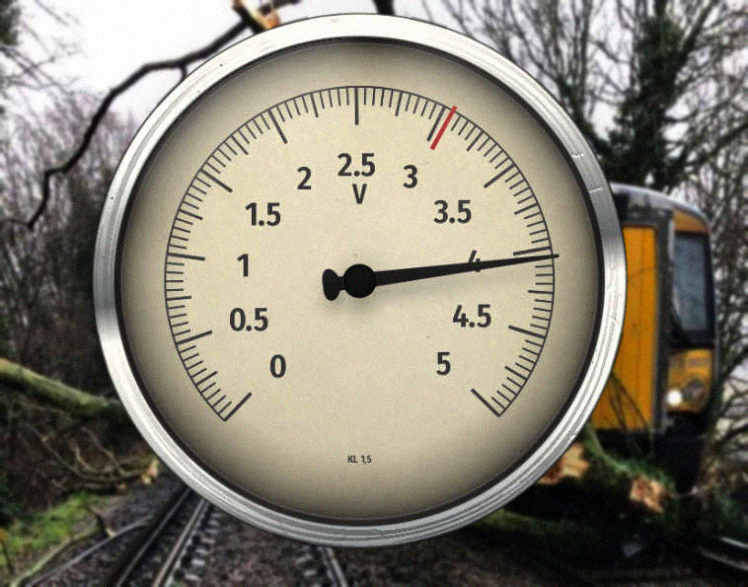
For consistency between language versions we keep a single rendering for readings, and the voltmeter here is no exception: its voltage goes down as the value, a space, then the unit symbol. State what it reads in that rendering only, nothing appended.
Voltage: 4.05 V
